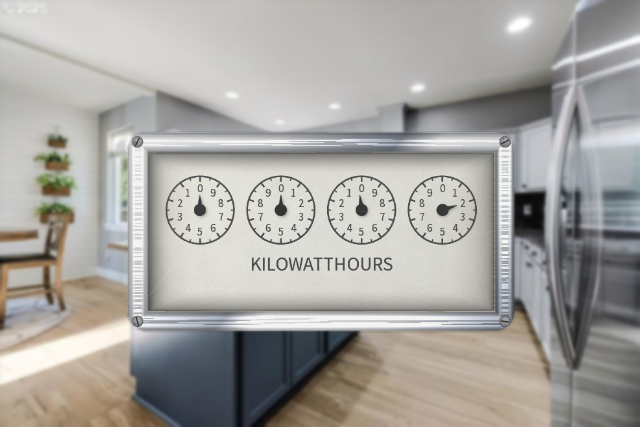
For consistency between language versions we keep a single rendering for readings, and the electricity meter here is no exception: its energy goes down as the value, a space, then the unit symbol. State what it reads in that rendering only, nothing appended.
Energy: 2 kWh
